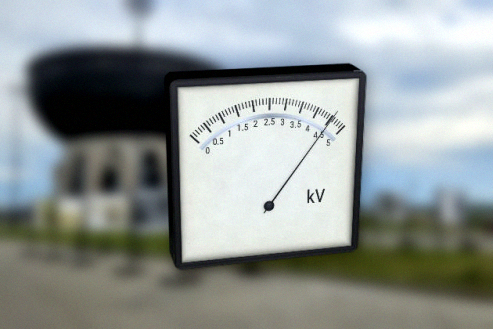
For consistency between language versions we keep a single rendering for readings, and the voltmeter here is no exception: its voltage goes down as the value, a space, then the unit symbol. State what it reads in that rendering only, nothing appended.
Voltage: 4.5 kV
